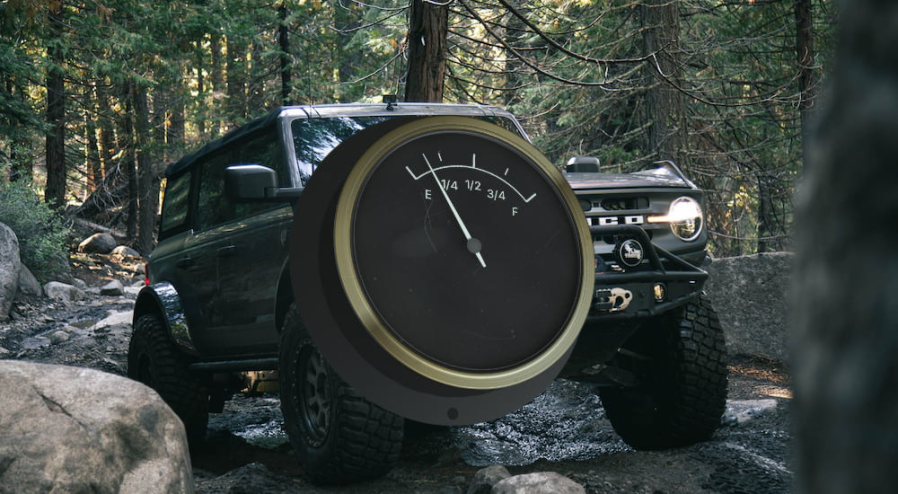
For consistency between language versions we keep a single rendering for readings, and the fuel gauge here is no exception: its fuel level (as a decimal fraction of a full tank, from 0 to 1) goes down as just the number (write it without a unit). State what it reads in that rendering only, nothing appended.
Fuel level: 0.125
